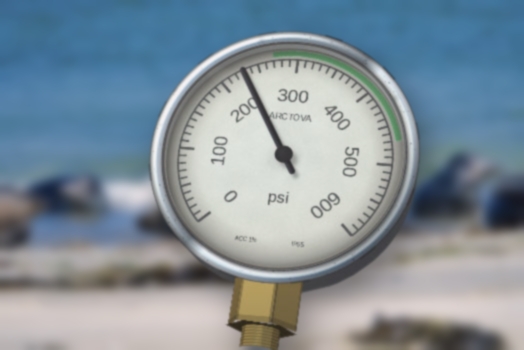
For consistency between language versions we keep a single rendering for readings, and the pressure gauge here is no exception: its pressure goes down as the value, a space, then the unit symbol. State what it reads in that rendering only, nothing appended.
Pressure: 230 psi
